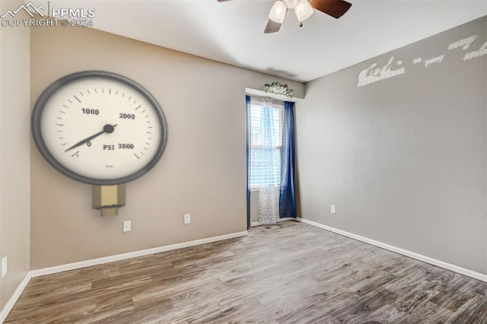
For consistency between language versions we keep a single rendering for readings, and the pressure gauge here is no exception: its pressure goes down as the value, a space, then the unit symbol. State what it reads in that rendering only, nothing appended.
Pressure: 100 psi
